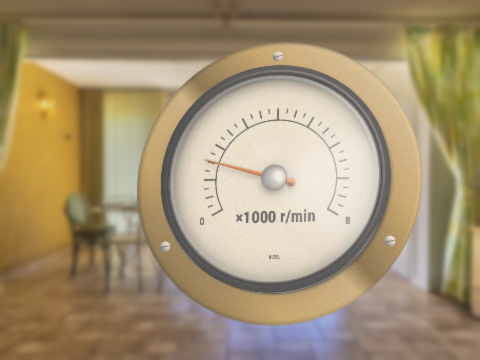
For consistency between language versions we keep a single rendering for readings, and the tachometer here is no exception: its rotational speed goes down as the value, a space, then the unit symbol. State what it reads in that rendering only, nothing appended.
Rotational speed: 1500 rpm
